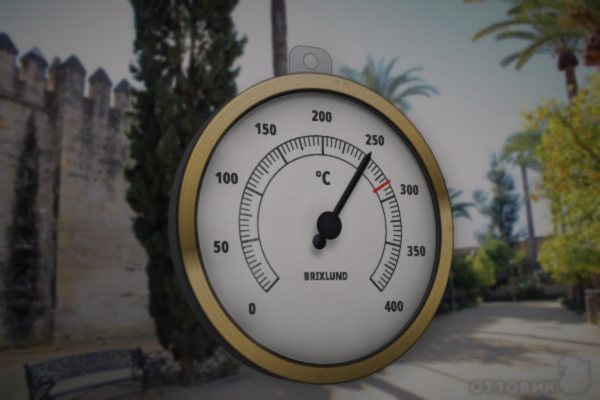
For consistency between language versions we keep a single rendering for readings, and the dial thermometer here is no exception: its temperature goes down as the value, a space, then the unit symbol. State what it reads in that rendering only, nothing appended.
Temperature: 250 °C
